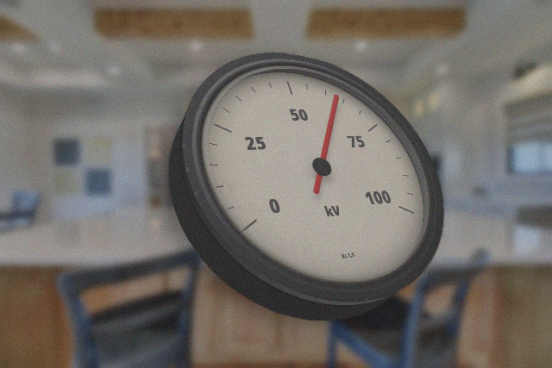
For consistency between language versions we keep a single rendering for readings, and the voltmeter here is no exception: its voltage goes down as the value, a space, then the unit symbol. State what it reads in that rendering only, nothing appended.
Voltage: 62.5 kV
